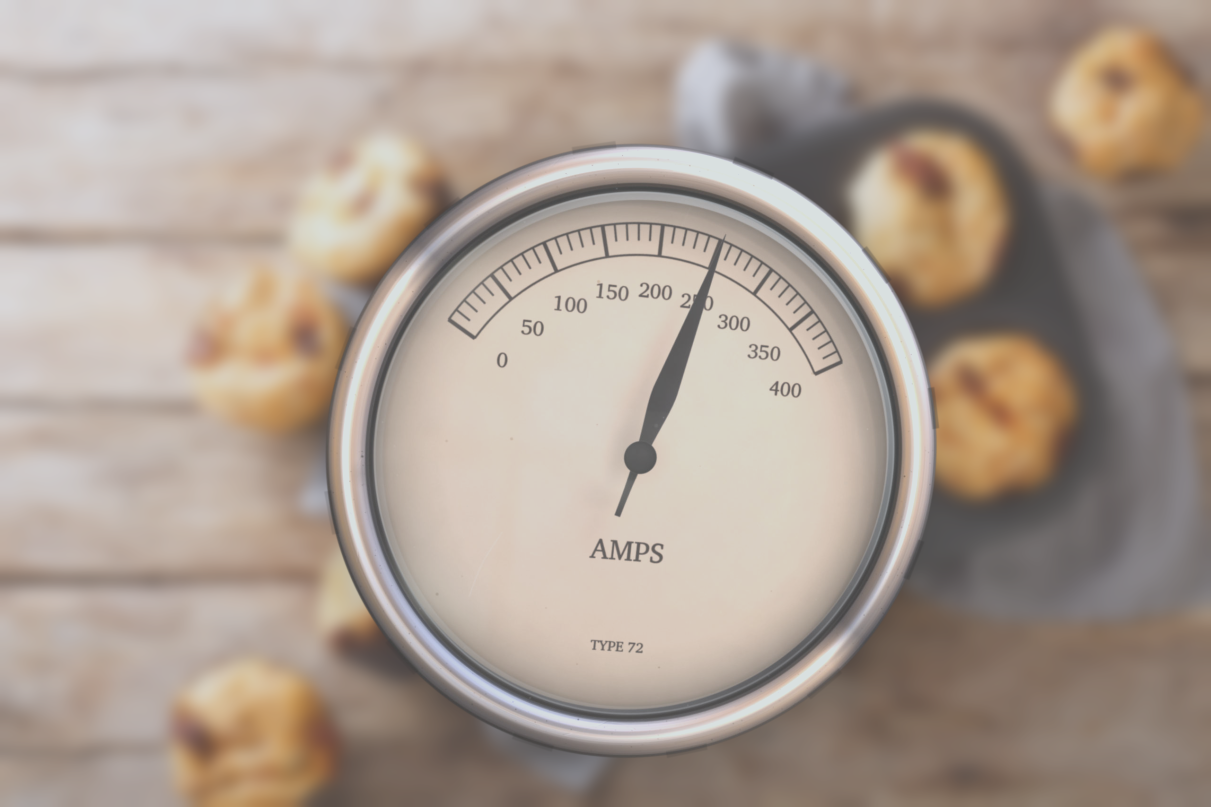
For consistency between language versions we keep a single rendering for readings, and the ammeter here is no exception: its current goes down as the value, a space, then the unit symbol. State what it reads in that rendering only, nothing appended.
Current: 250 A
